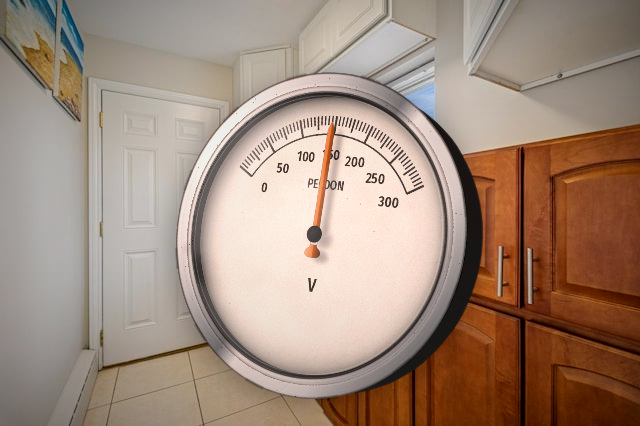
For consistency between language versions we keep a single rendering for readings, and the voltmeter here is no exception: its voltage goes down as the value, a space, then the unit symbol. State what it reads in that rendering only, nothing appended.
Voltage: 150 V
